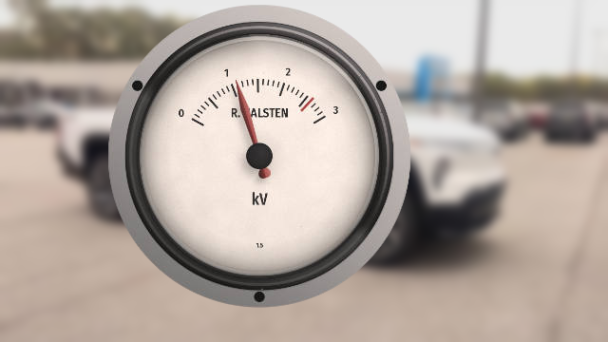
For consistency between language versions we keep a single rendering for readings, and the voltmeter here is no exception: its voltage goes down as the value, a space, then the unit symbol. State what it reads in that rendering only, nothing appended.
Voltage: 1.1 kV
